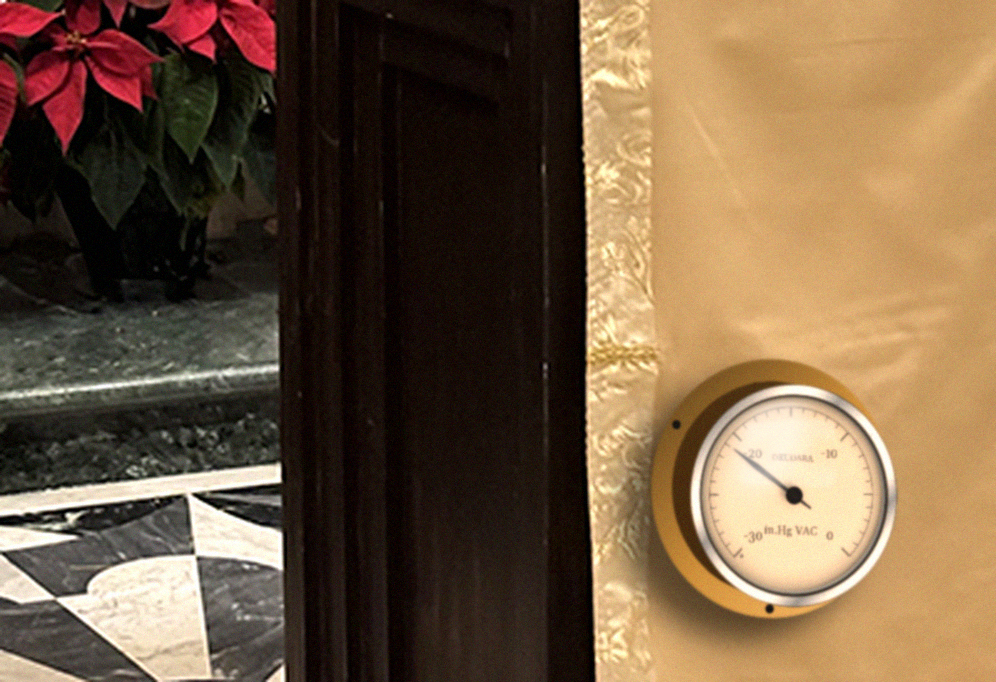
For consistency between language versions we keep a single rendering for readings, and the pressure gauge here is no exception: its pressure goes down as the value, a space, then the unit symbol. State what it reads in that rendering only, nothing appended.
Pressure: -21 inHg
